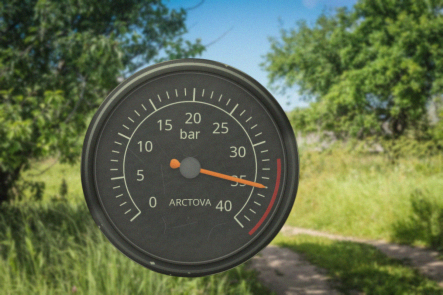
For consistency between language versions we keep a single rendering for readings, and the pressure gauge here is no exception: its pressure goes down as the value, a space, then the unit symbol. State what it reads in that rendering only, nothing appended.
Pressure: 35 bar
